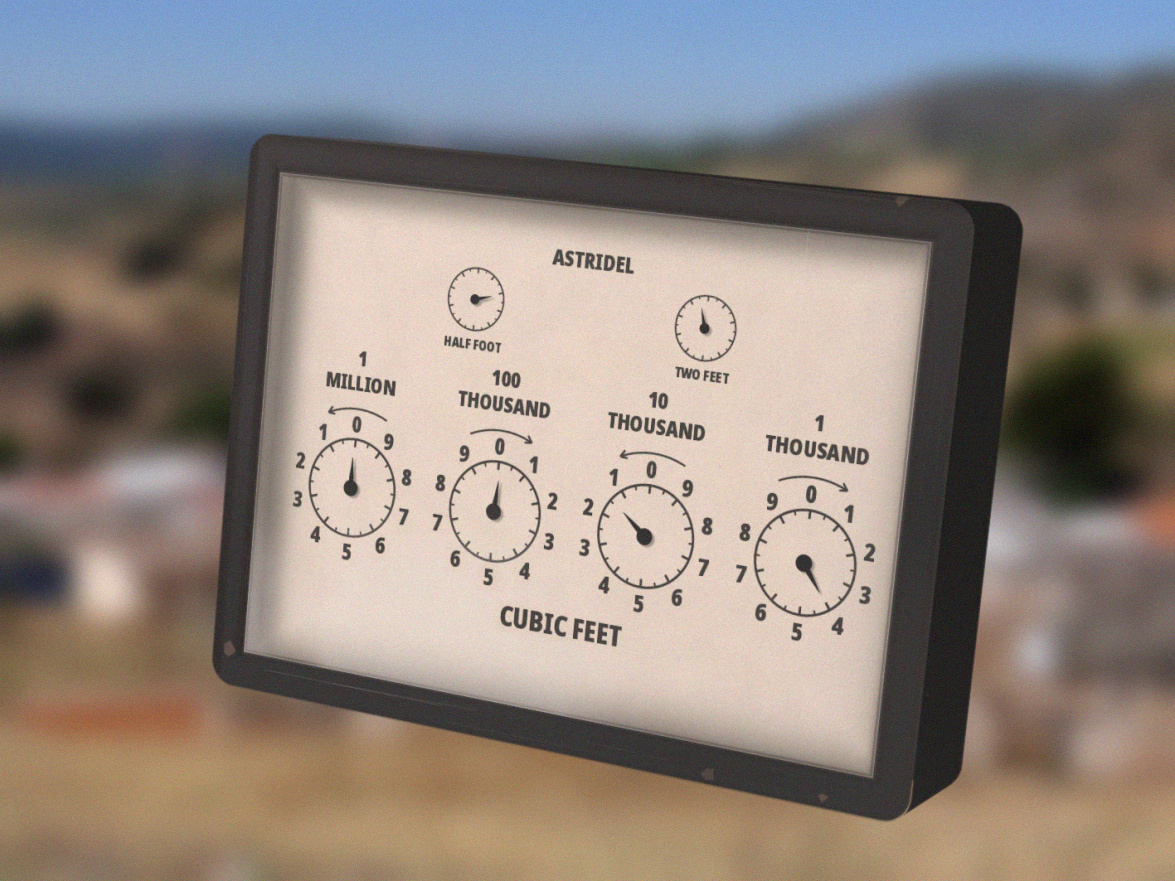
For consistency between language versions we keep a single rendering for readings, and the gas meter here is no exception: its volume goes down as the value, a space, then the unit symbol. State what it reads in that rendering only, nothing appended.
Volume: 1400 ft³
